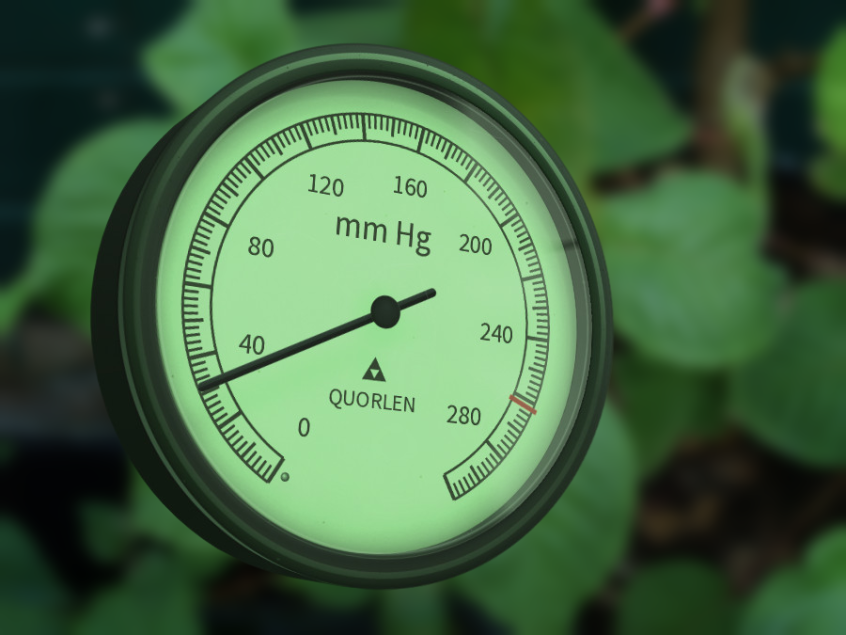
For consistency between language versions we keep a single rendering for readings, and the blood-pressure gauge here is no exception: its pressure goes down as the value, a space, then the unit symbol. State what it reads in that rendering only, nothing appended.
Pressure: 32 mmHg
